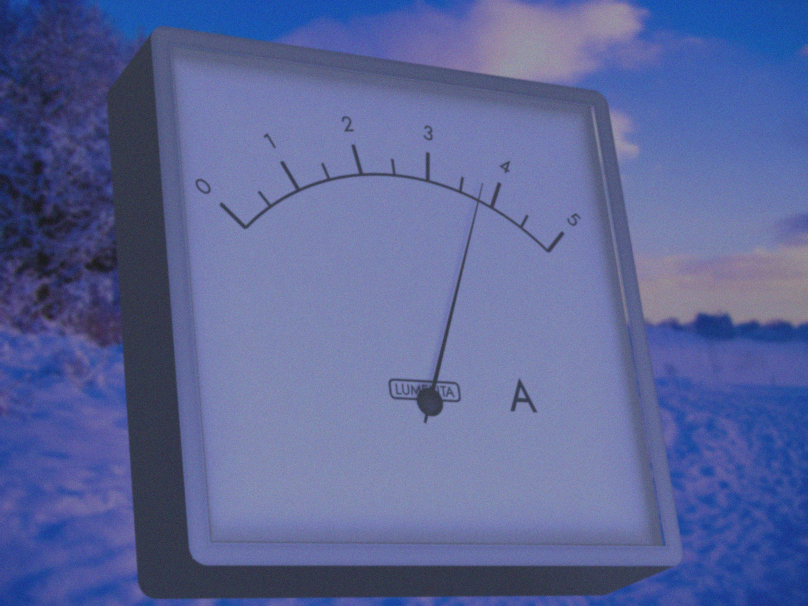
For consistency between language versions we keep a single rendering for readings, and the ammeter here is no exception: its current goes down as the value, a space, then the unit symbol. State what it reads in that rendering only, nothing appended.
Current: 3.75 A
